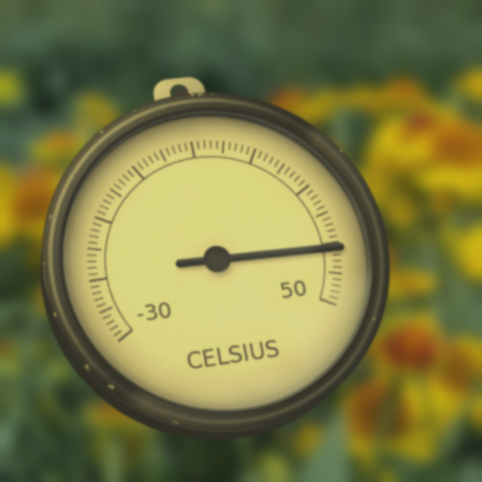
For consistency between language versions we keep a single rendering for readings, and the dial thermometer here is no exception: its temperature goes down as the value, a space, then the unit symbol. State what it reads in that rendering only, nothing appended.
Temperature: 41 °C
